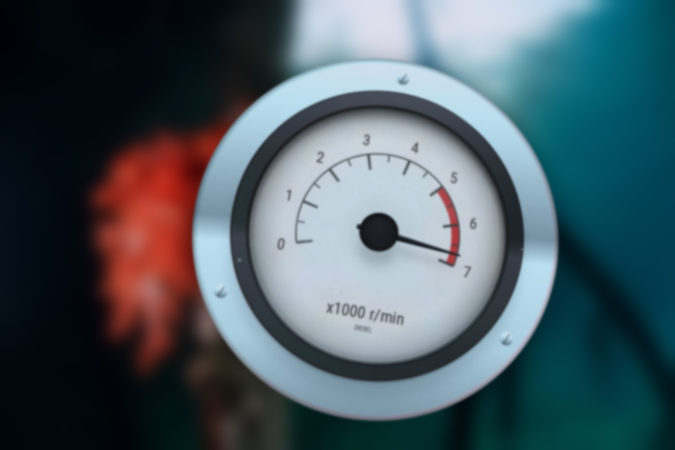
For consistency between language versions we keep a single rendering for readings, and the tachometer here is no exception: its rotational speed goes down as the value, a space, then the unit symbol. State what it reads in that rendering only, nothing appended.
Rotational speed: 6750 rpm
